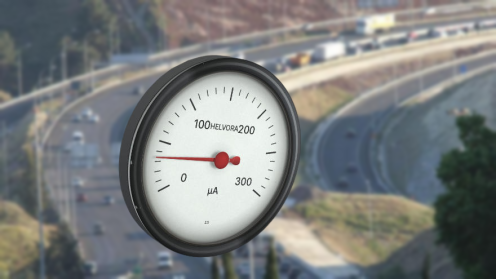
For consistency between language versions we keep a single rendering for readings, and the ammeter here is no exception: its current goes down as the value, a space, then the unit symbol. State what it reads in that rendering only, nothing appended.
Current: 35 µA
